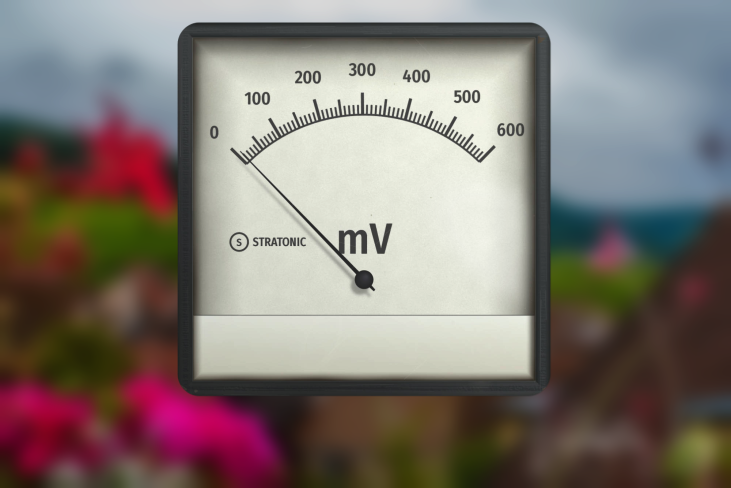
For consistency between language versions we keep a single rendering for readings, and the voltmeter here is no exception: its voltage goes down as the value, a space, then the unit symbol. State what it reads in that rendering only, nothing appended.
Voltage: 10 mV
